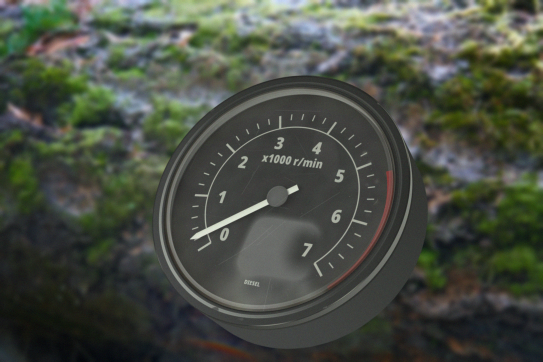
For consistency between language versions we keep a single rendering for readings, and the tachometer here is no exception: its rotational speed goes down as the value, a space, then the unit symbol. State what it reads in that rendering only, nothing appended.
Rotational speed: 200 rpm
